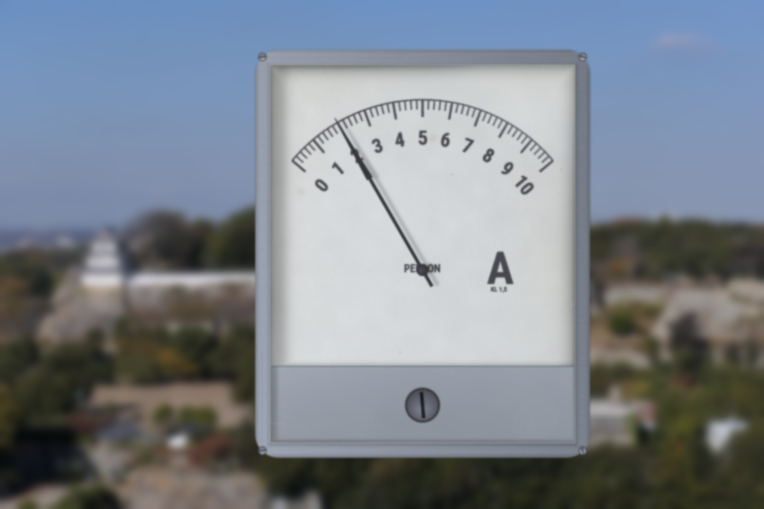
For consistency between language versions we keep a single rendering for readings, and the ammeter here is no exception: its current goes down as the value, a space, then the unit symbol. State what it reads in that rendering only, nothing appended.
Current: 2 A
